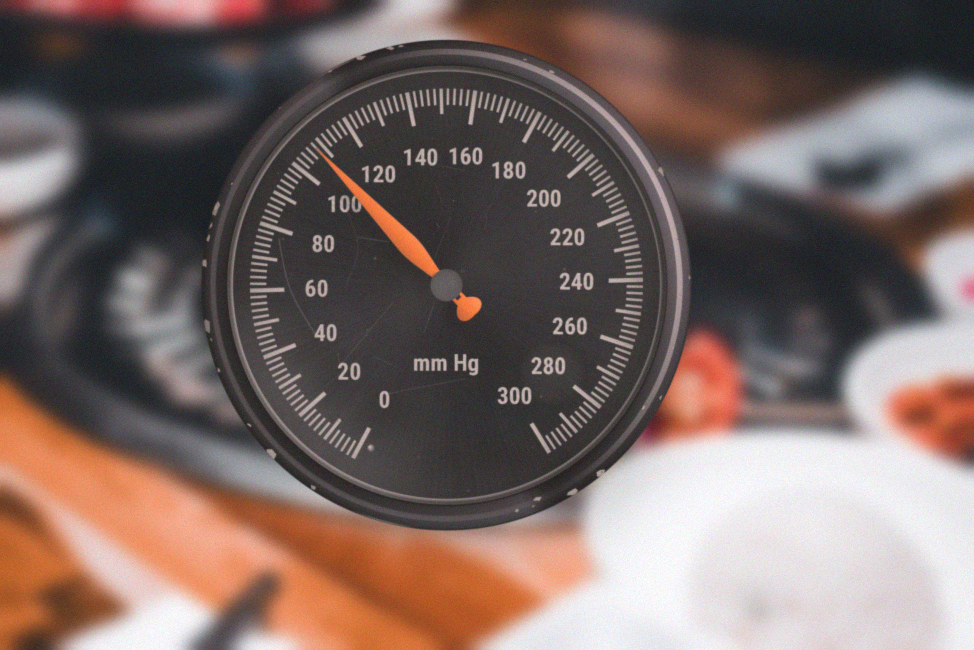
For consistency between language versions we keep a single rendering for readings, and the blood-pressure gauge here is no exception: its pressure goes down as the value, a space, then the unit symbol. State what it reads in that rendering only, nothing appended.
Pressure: 108 mmHg
